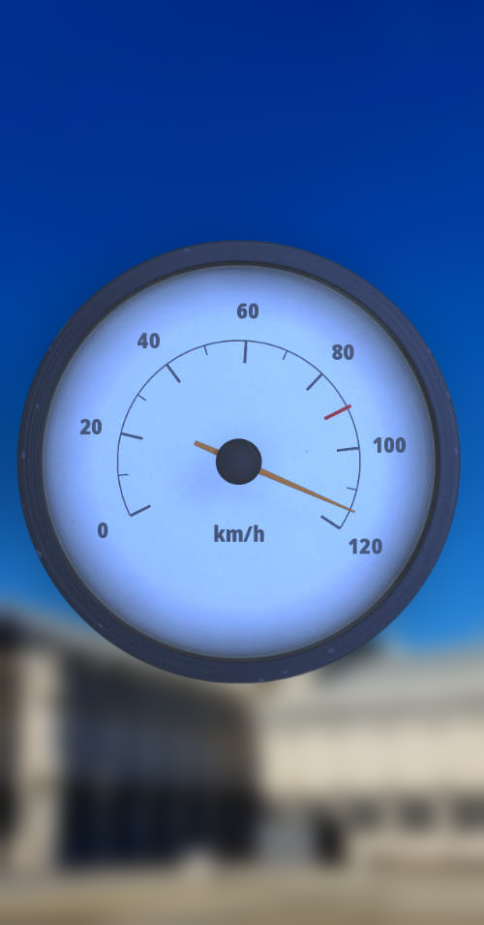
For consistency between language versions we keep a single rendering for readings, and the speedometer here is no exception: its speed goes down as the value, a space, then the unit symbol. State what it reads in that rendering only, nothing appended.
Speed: 115 km/h
